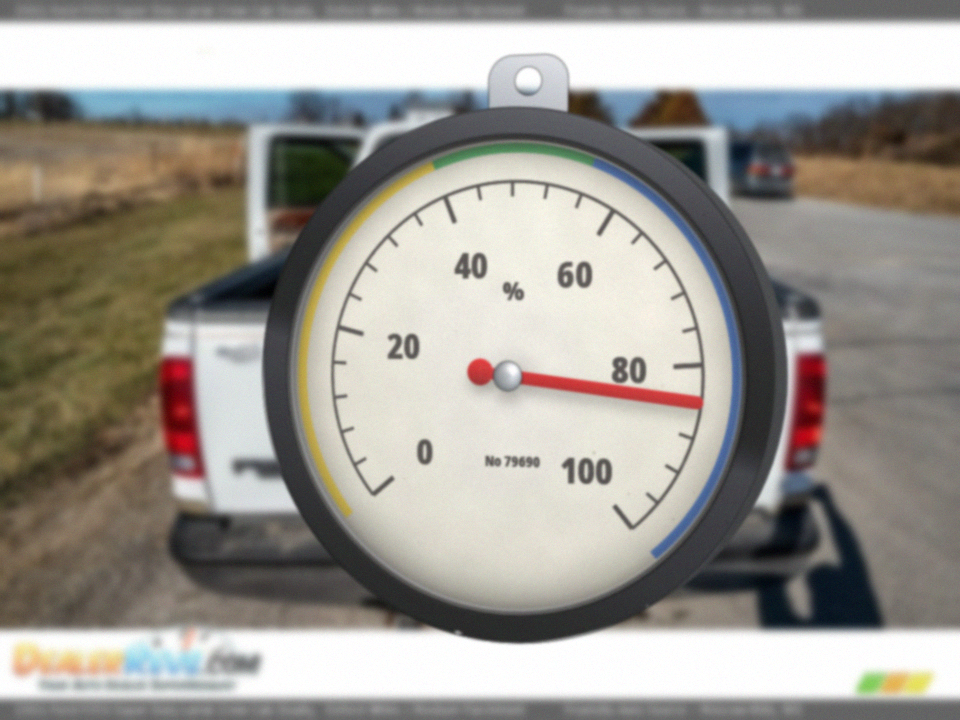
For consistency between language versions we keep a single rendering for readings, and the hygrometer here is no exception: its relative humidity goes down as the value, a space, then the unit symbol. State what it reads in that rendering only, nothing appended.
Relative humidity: 84 %
